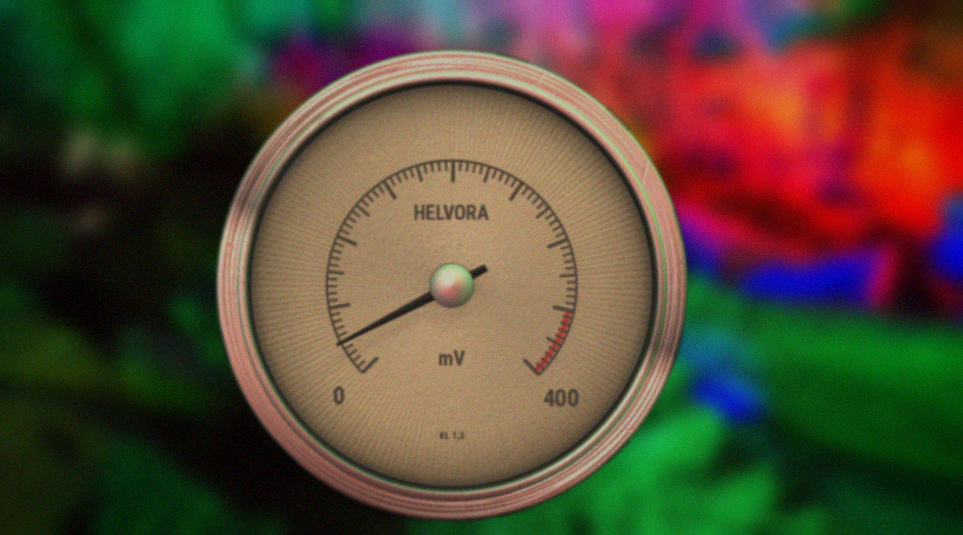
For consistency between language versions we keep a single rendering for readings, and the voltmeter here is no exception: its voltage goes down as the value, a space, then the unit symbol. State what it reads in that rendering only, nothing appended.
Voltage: 25 mV
